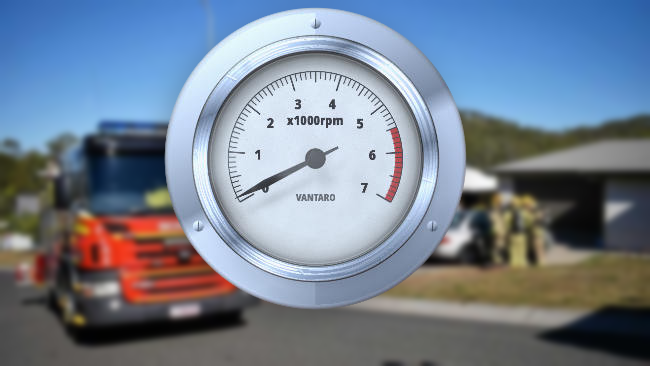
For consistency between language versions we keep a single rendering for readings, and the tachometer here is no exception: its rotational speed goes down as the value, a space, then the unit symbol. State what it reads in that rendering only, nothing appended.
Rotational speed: 100 rpm
